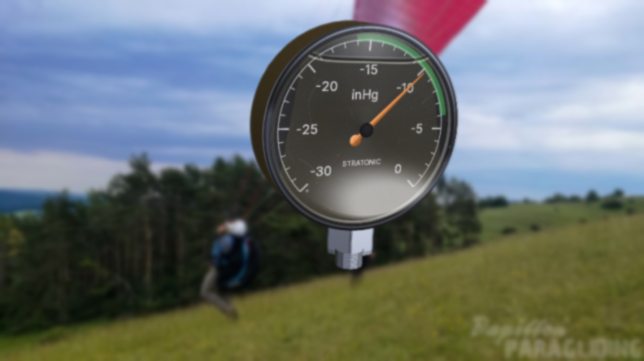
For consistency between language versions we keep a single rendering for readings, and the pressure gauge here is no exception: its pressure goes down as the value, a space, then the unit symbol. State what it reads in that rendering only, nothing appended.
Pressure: -10 inHg
